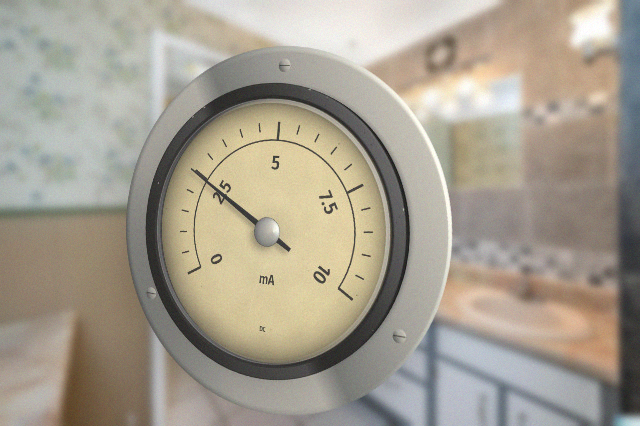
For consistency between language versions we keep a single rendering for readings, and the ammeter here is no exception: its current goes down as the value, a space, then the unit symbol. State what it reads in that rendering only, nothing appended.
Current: 2.5 mA
